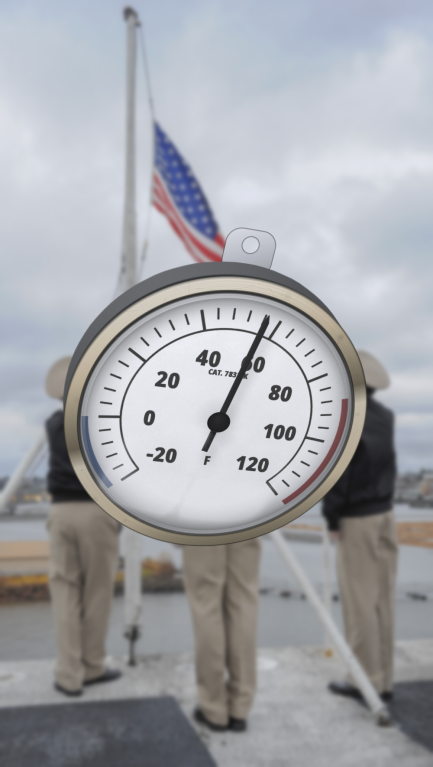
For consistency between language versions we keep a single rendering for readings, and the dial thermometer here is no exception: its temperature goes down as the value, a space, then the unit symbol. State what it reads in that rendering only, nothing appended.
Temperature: 56 °F
